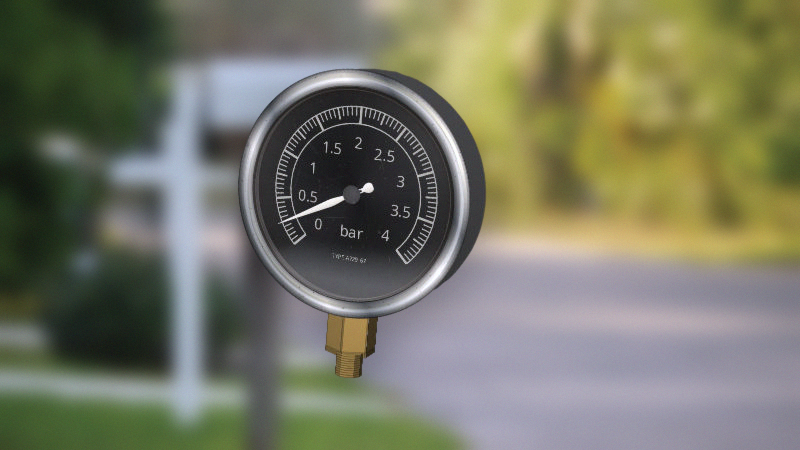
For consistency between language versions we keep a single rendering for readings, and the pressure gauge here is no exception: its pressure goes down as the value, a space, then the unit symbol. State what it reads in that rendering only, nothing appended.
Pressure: 0.25 bar
